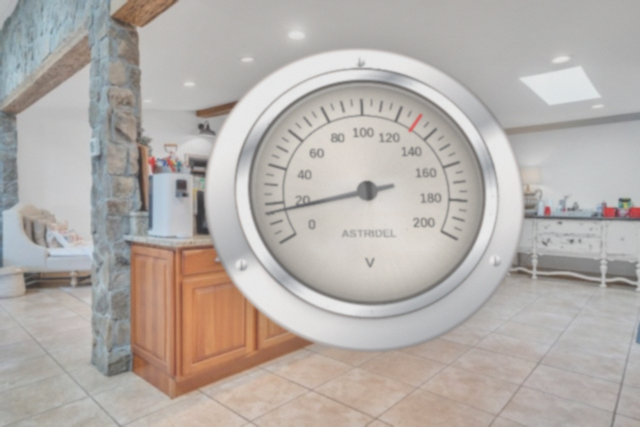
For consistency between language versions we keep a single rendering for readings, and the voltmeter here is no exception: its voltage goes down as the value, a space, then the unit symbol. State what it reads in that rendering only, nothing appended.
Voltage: 15 V
